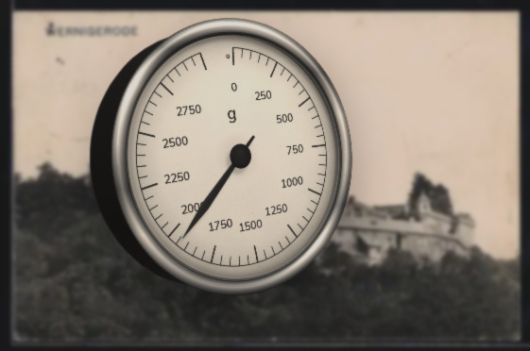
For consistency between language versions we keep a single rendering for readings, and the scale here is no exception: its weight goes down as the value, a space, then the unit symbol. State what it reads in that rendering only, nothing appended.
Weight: 1950 g
